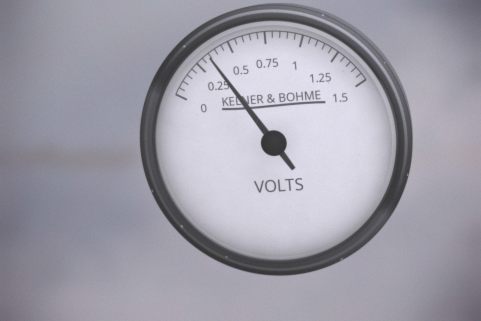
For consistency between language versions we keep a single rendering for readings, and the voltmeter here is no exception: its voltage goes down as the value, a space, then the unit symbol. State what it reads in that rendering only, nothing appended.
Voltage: 0.35 V
